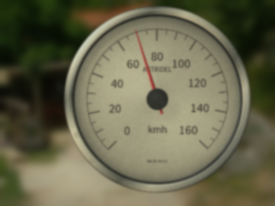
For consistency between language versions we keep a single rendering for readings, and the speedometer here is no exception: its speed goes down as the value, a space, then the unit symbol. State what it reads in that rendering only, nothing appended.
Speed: 70 km/h
